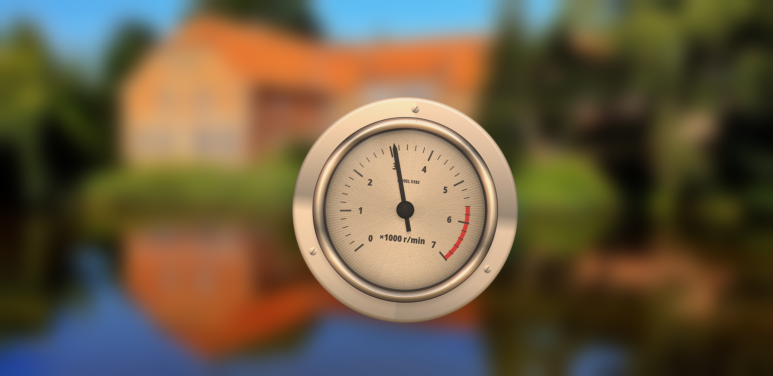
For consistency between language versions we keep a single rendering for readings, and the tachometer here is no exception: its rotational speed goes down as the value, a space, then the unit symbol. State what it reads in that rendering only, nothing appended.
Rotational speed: 3100 rpm
